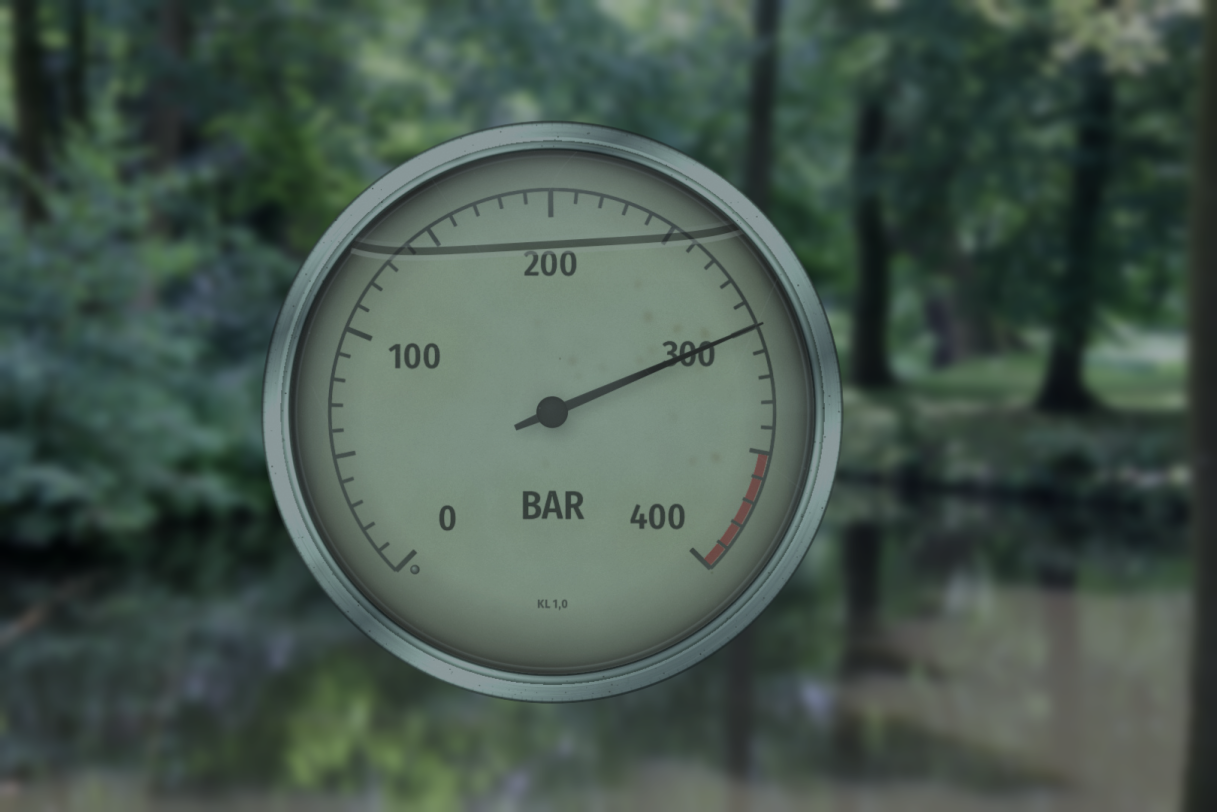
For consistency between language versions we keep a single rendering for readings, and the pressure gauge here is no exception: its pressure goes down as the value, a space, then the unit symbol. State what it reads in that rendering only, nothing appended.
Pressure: 300 bar
